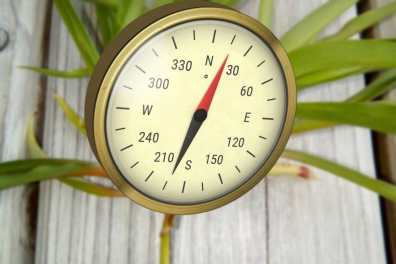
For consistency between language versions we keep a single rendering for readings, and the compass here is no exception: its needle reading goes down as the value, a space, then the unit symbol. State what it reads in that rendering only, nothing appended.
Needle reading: 15 °
